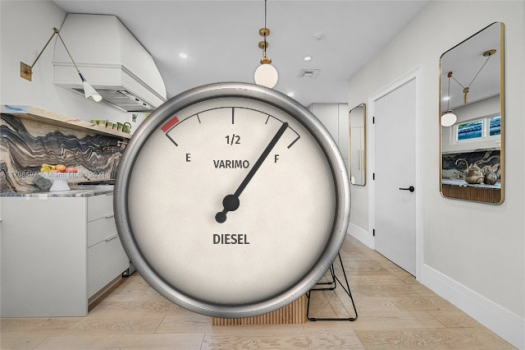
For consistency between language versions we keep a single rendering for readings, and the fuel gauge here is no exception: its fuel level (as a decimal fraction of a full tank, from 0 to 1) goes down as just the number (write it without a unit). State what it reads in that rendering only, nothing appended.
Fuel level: 0.875
